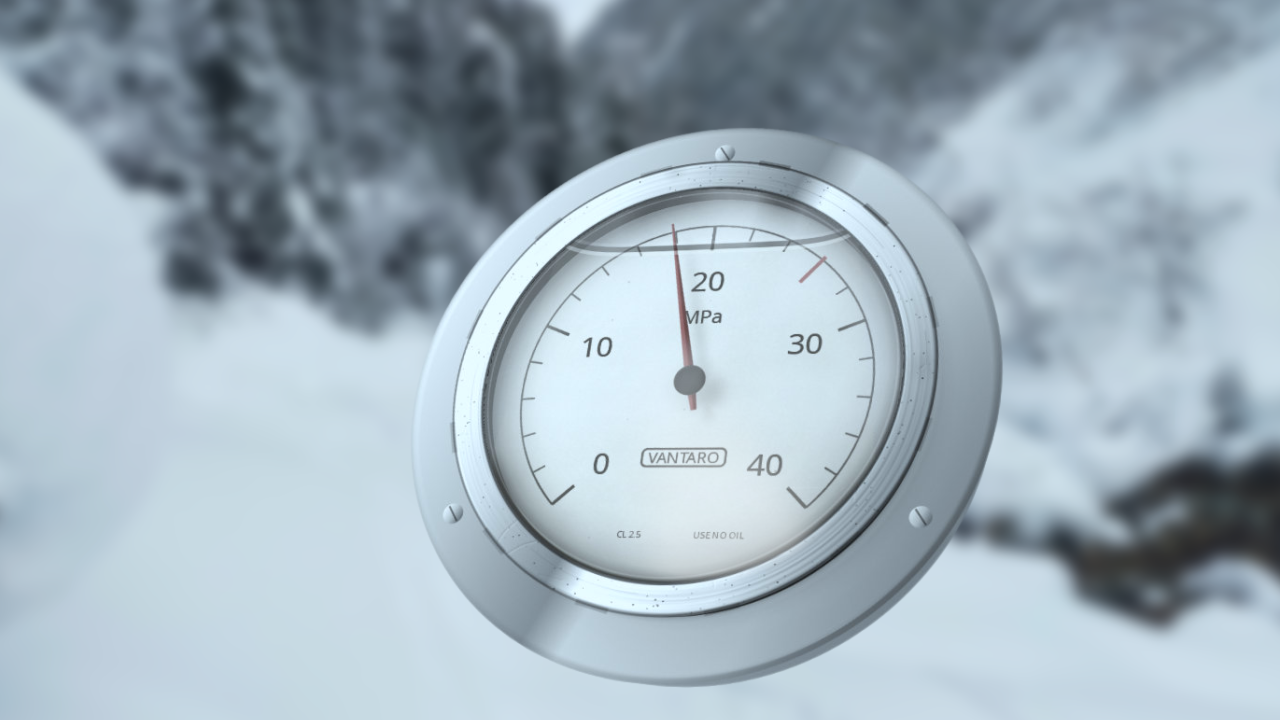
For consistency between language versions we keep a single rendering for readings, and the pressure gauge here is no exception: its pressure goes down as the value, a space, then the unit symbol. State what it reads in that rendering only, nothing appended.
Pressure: 18 MPa
